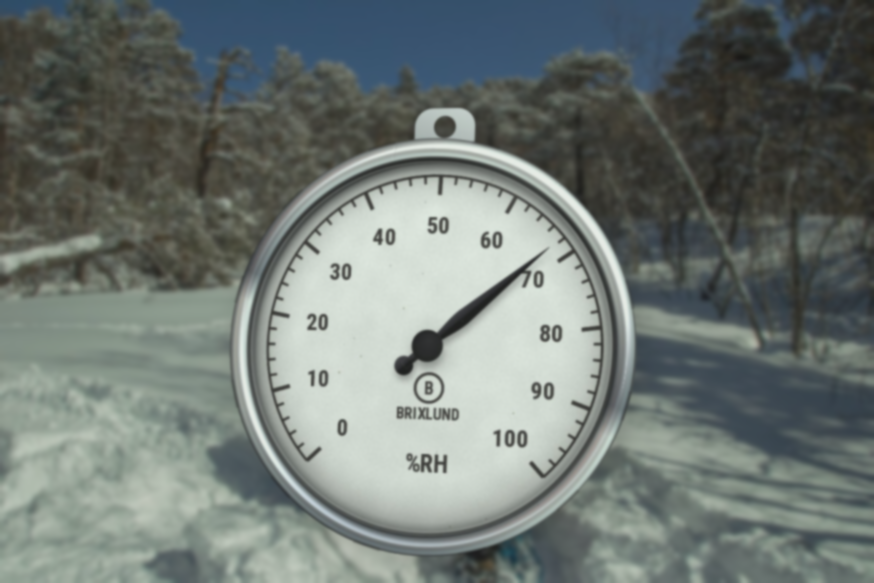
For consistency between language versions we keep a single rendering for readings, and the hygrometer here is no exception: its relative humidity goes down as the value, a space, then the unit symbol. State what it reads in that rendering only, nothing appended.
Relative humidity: 68 %
